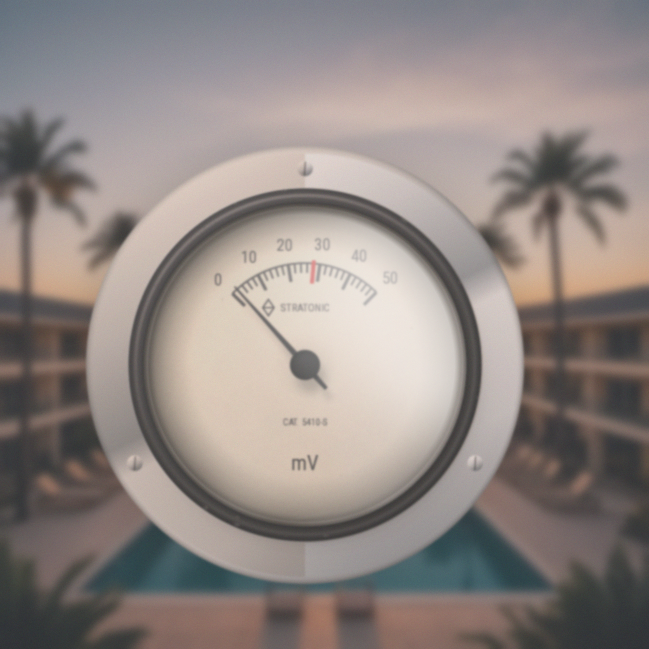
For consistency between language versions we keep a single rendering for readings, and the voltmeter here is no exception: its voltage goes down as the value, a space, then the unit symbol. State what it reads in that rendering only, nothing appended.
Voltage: 2 mV
